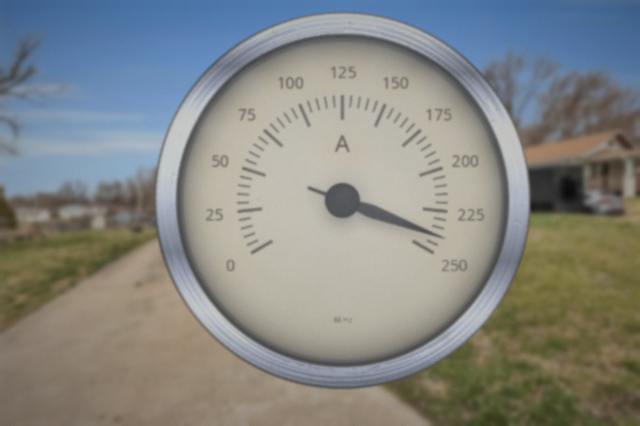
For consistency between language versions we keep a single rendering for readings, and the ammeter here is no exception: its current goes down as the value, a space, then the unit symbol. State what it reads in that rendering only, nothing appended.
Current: 240 A
